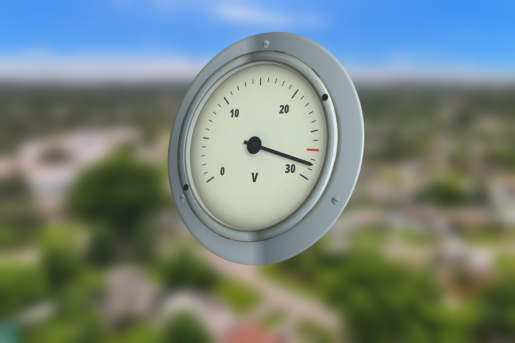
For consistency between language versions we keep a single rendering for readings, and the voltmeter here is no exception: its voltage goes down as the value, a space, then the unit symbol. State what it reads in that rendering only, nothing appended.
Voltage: 28.5 V
